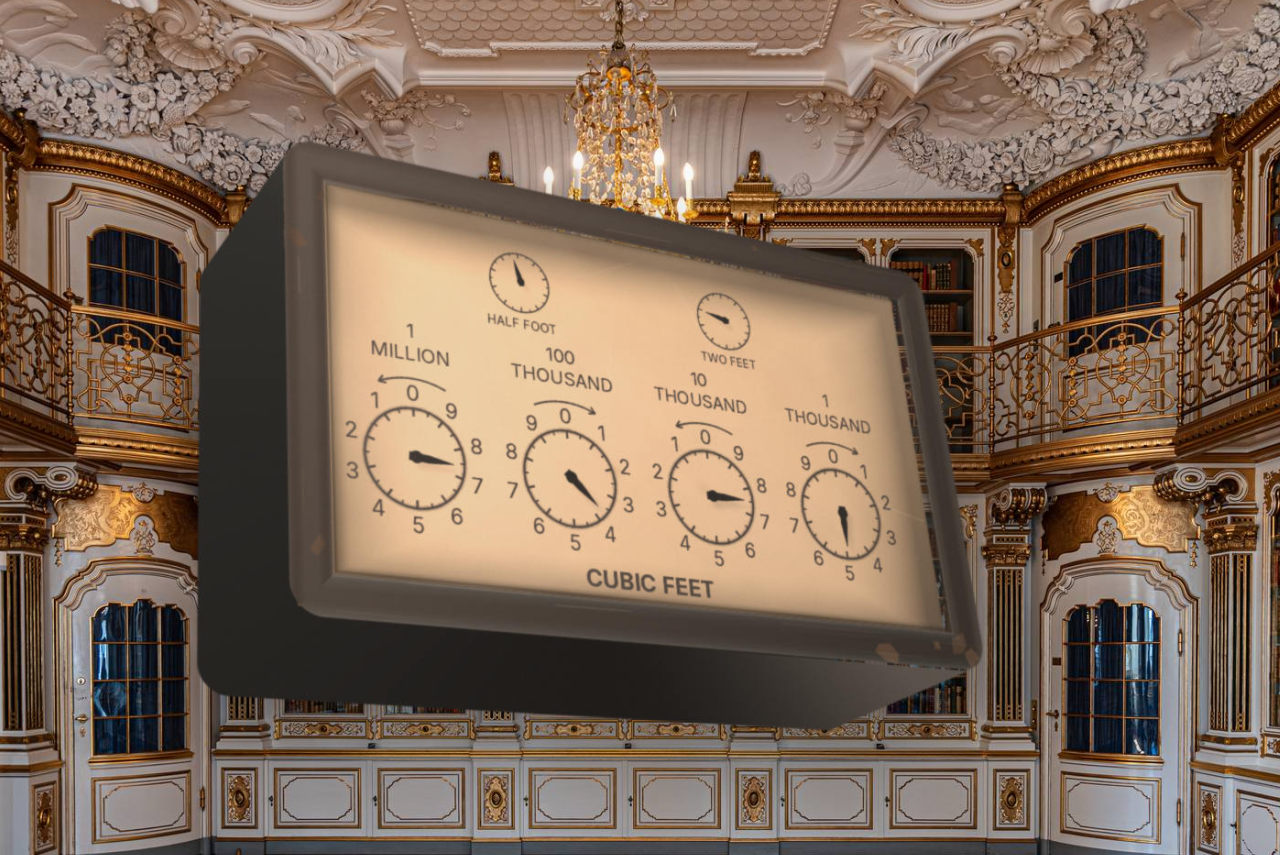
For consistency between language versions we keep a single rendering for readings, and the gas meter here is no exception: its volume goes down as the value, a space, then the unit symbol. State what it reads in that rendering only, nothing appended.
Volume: 737500 ft³
